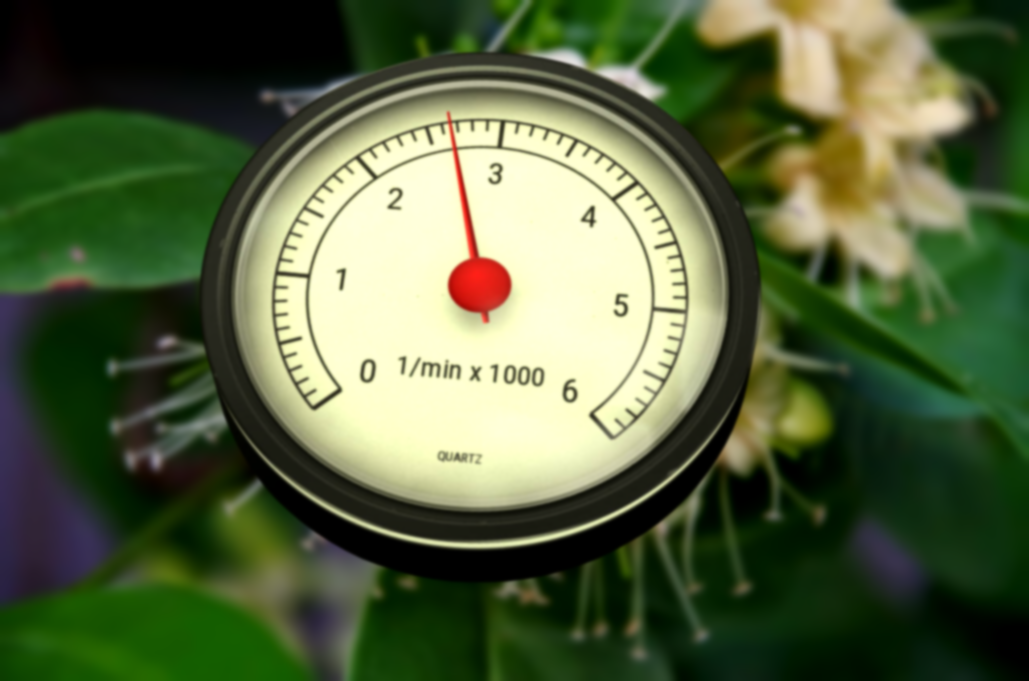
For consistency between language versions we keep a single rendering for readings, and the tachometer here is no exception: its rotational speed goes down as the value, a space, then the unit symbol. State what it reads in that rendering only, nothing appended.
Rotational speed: 2650 rpm
